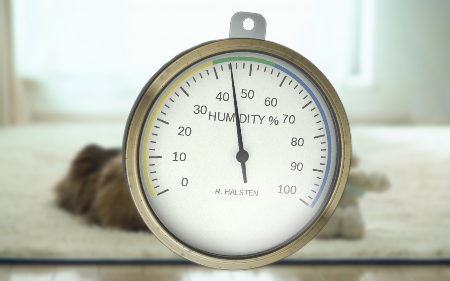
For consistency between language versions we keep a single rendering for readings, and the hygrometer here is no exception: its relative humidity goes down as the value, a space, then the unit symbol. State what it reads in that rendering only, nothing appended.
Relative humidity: 44 %
